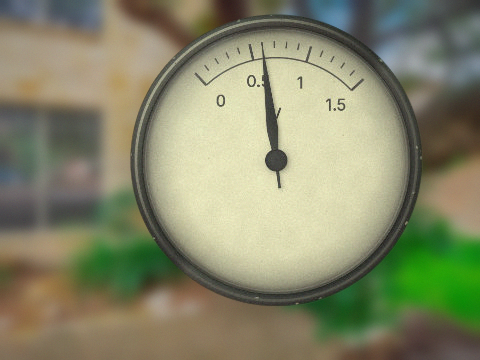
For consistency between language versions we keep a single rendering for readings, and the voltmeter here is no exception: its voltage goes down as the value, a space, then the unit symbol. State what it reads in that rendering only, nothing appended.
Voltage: 0.6 V
